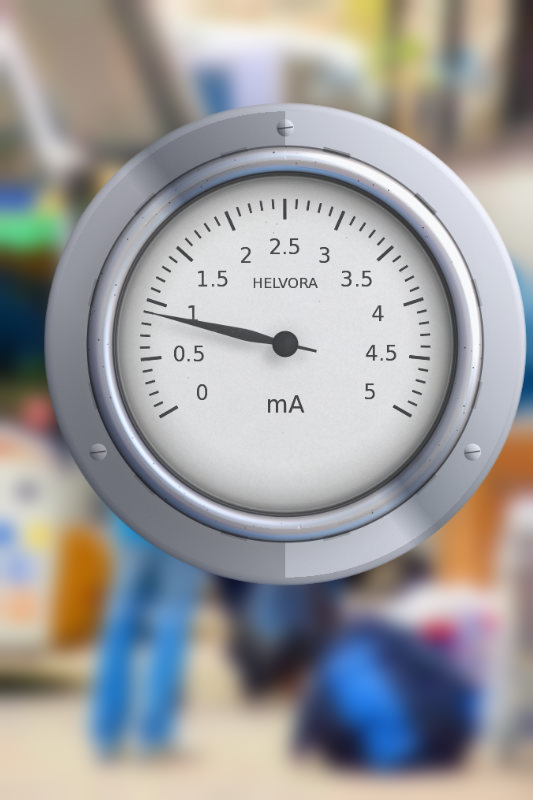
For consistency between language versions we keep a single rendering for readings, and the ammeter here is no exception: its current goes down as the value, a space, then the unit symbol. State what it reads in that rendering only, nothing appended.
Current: 0.9 mA
